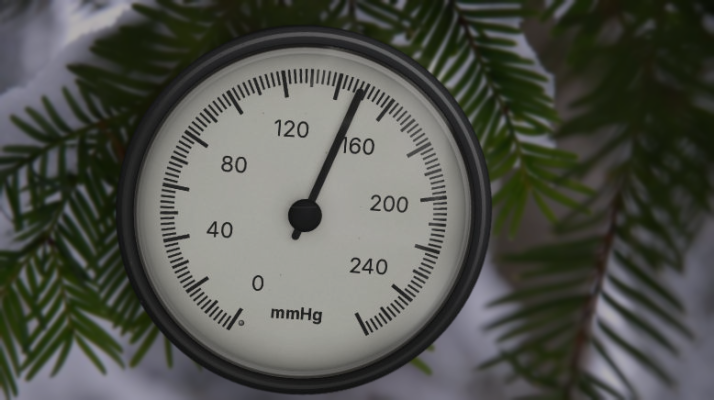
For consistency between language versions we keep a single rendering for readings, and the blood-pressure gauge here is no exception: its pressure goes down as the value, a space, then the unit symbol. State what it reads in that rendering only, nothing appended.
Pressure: 148 mmHg
